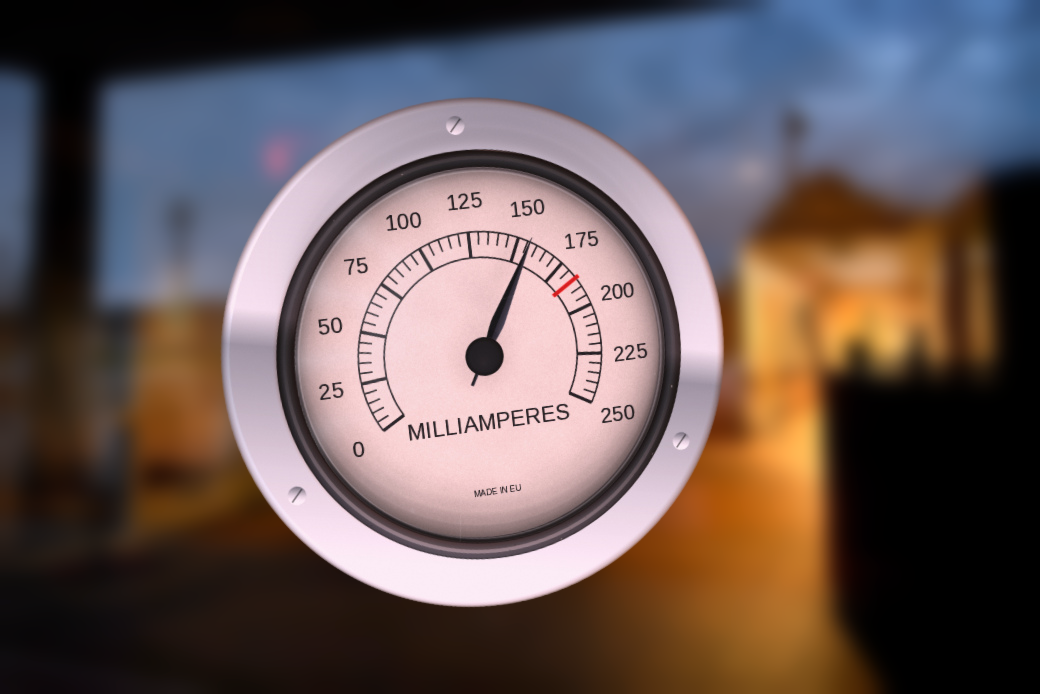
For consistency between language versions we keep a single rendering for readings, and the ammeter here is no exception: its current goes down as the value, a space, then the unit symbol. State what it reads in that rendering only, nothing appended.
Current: 155 mA
